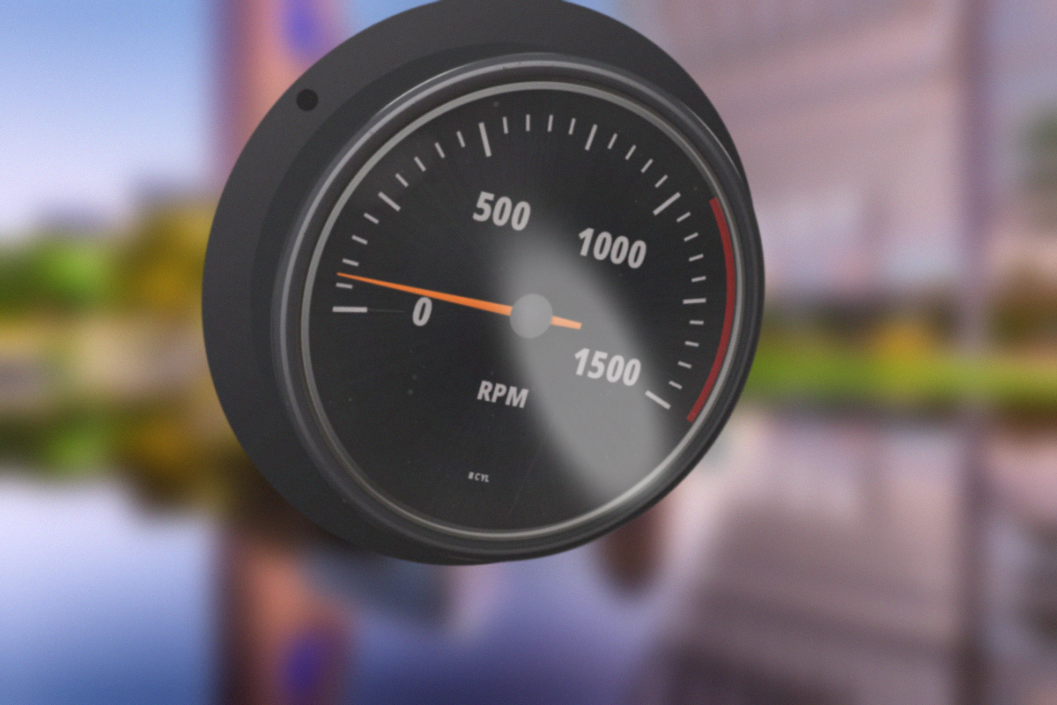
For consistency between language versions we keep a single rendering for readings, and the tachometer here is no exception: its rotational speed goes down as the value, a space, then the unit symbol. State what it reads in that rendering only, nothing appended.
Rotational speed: 75 rpm
